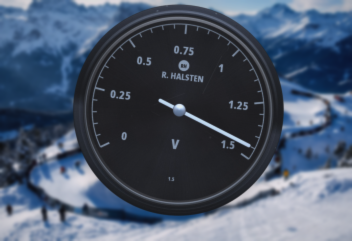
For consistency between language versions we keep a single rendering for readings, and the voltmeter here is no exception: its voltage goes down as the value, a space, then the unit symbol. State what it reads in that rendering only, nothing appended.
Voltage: 1.45 V
